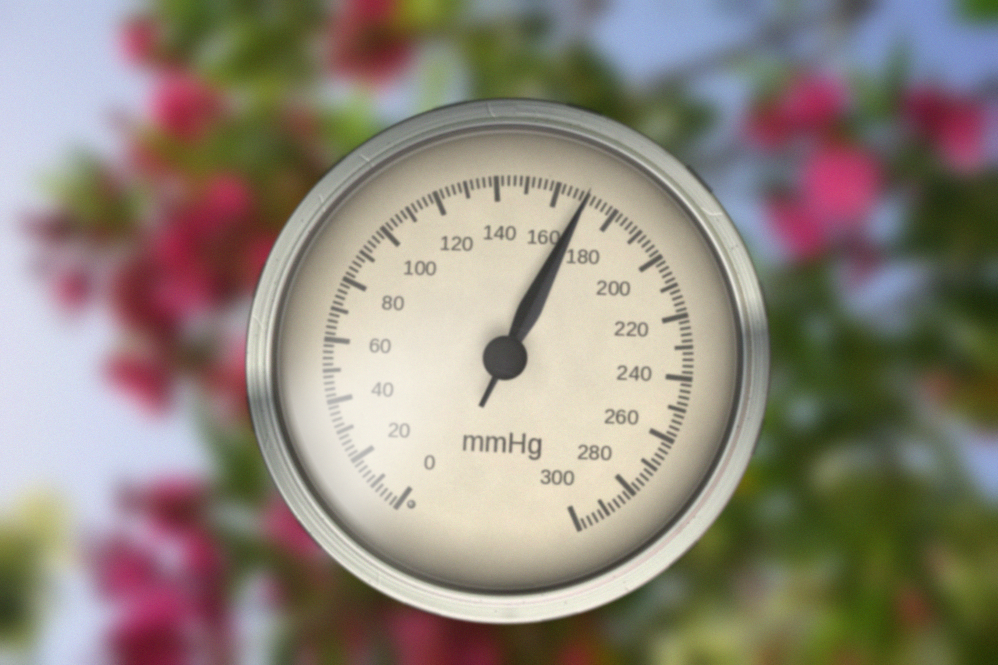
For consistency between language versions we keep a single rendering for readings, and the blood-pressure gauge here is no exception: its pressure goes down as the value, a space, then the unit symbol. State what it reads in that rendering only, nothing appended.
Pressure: 170 mmHg
